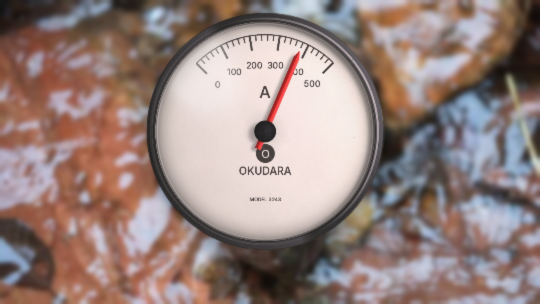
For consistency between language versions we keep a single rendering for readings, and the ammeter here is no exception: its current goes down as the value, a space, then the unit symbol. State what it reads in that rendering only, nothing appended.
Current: 380 A
